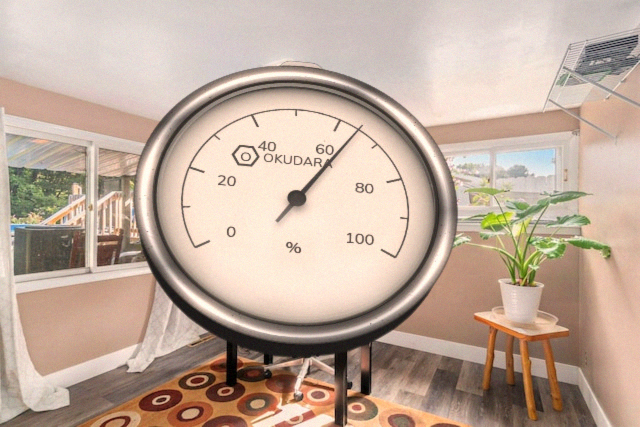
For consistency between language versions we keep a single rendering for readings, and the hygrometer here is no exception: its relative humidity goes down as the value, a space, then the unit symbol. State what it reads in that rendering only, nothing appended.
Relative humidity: 65 %
